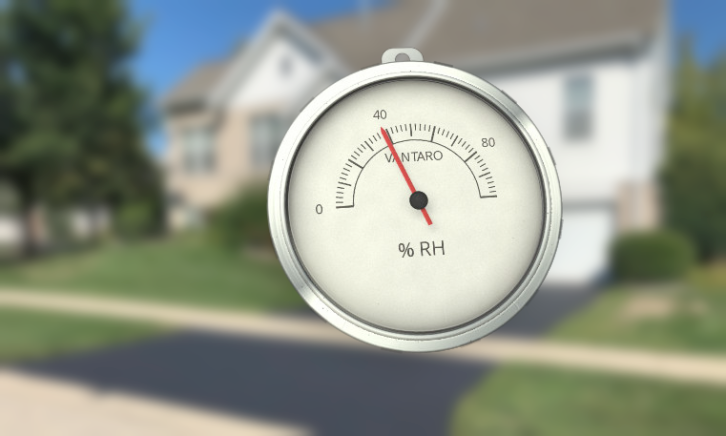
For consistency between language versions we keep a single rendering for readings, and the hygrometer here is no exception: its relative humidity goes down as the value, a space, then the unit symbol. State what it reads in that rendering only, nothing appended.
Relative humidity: 38 %
